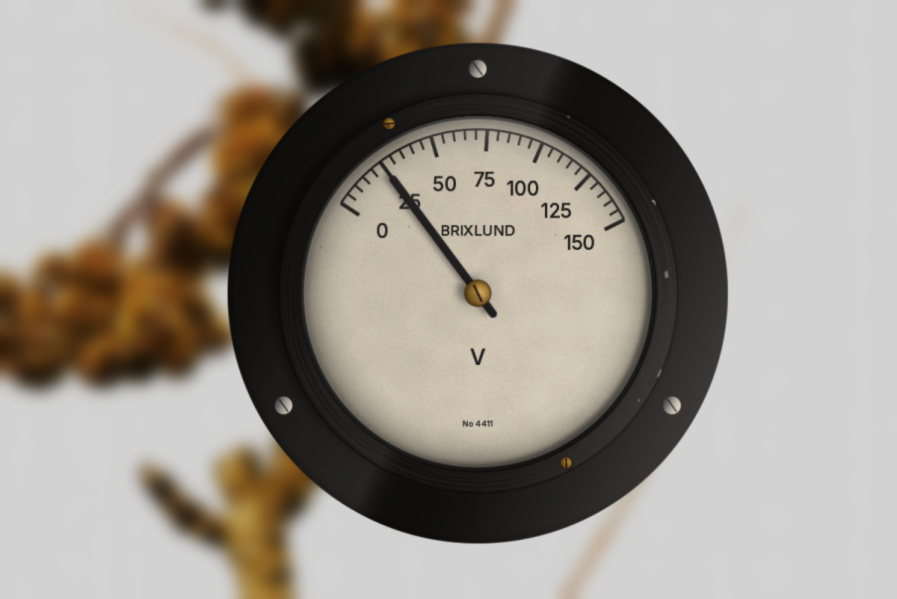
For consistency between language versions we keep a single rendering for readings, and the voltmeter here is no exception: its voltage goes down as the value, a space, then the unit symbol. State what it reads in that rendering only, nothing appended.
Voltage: 25 V
